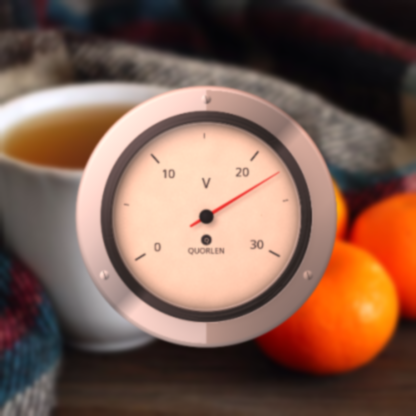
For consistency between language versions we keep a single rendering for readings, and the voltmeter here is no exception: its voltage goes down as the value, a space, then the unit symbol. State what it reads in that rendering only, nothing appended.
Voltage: 22.5 V
